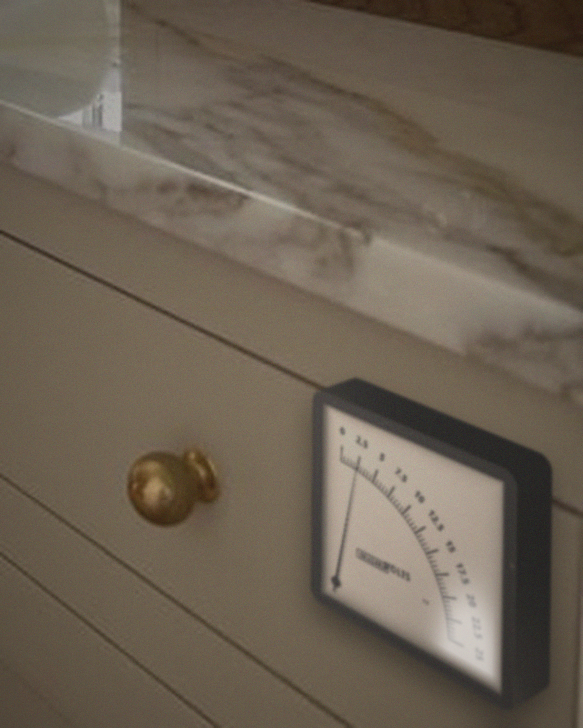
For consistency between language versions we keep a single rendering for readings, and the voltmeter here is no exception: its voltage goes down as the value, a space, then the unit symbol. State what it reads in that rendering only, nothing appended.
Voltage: 2.5 V
